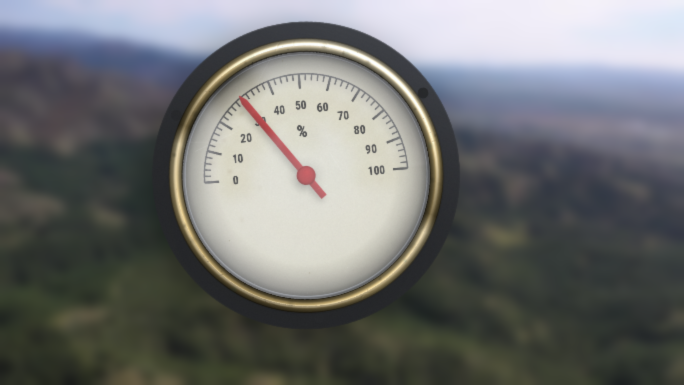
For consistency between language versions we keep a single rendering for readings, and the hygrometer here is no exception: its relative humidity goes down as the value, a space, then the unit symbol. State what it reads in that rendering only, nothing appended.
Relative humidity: 30 %
